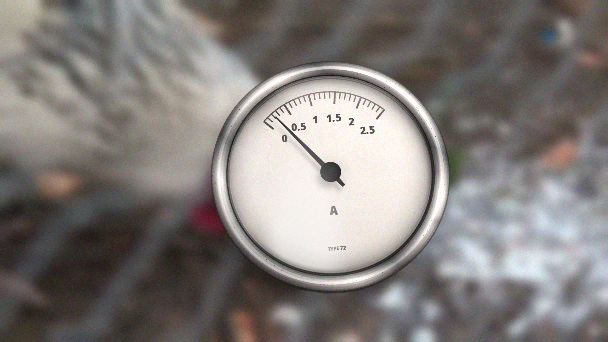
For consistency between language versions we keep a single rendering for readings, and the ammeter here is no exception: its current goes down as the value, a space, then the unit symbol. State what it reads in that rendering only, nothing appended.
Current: 0.2 A
